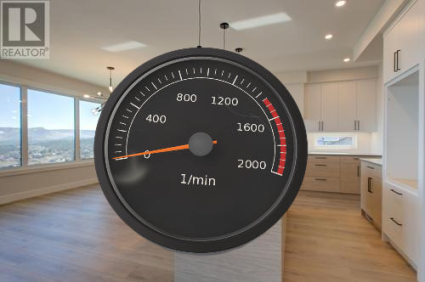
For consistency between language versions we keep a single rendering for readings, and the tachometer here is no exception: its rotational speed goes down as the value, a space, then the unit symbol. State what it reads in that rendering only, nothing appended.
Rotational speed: 0 rpm
